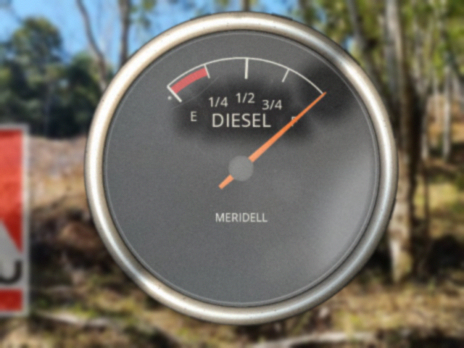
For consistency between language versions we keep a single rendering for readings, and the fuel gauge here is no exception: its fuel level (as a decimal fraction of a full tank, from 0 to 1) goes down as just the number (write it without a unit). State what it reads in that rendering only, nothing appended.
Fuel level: 1
